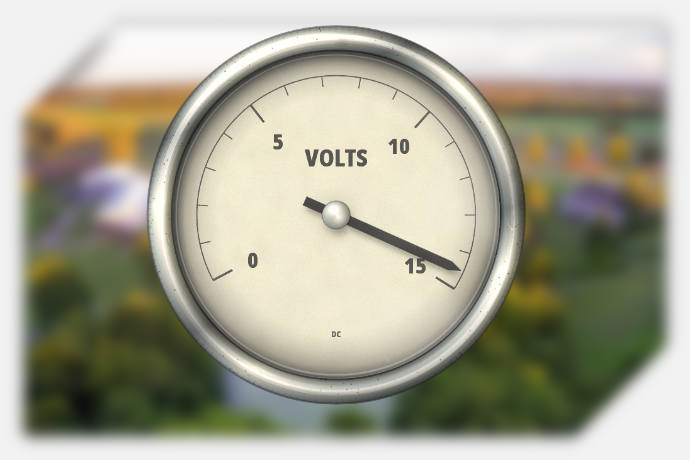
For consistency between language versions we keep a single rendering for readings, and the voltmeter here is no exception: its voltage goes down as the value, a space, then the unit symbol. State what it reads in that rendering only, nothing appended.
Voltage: 14.5 V
